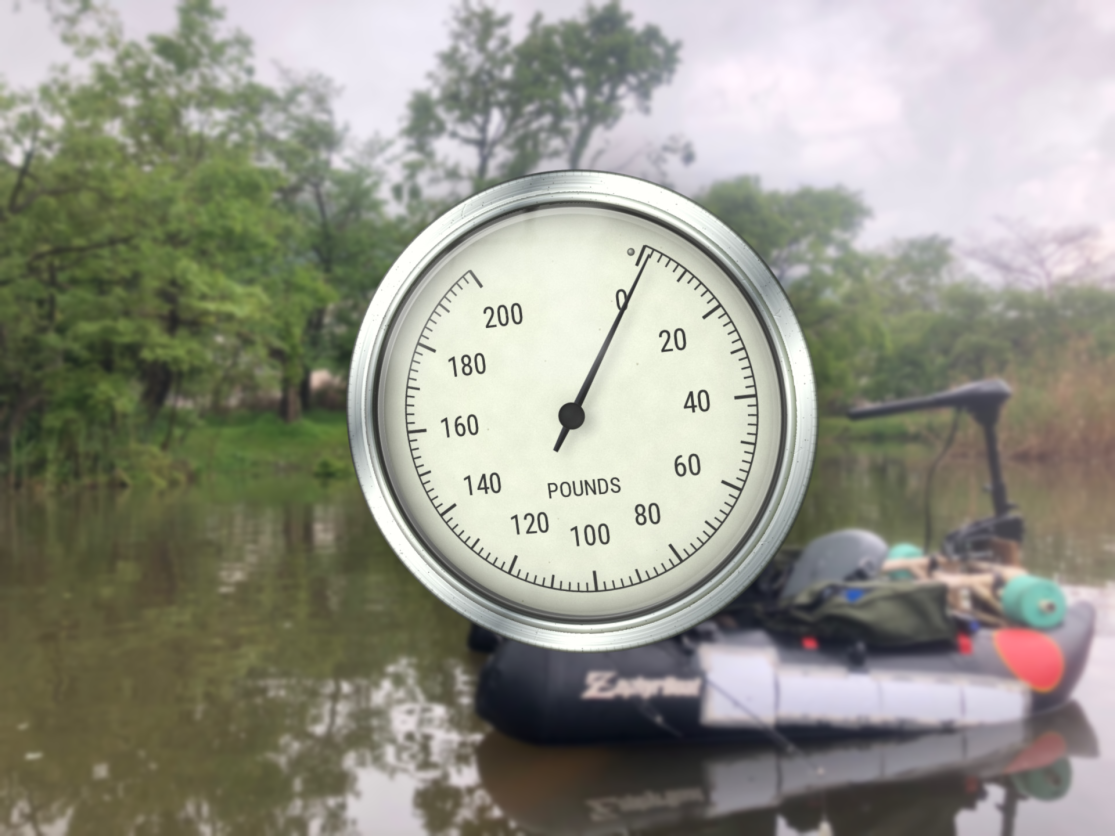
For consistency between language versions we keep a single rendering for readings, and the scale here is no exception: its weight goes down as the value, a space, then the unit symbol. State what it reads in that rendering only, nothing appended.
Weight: 2 lb
